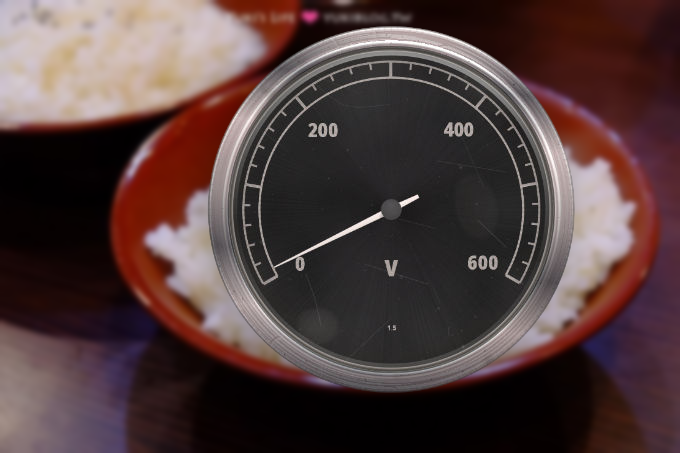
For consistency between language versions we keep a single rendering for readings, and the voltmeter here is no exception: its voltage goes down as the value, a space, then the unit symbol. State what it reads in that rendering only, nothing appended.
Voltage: 10 V
